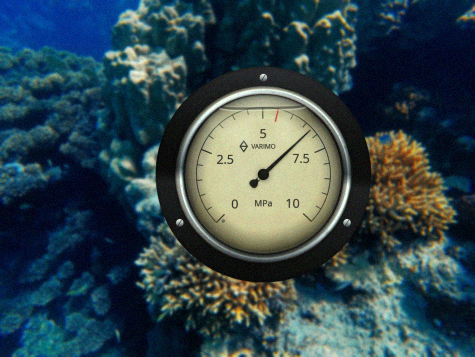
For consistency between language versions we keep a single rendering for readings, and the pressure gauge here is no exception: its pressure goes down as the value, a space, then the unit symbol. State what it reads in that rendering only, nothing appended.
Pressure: 6.75 MPa
